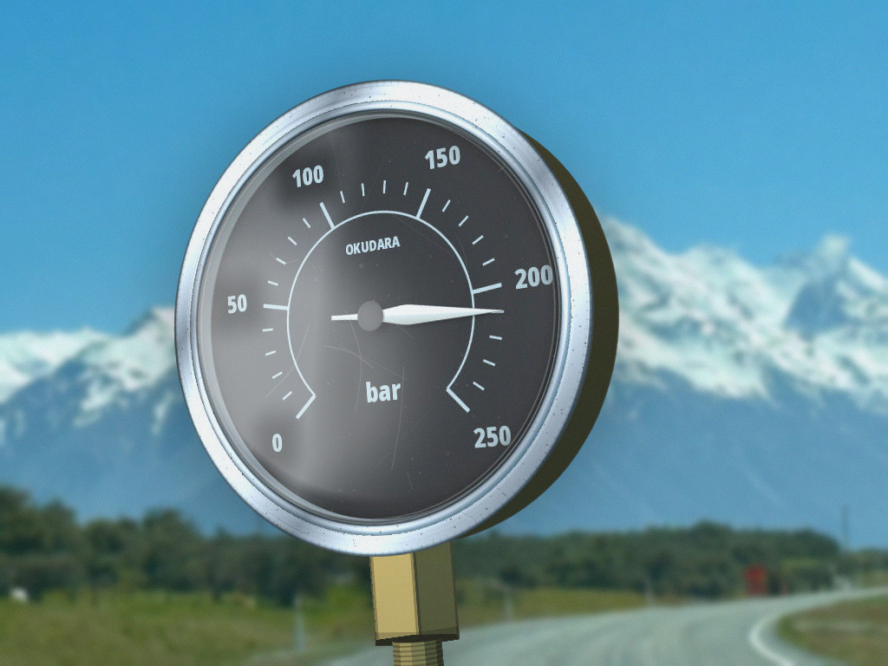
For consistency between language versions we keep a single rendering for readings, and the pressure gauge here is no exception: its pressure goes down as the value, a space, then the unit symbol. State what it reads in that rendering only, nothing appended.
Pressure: 210 bar
